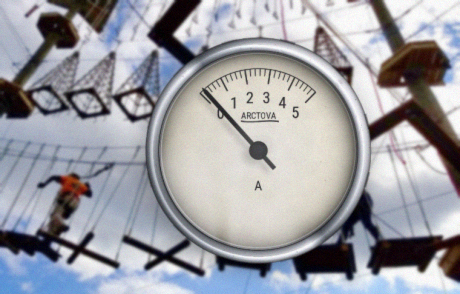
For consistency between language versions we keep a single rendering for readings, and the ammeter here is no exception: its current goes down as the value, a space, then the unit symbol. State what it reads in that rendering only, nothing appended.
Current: 0.2 A
